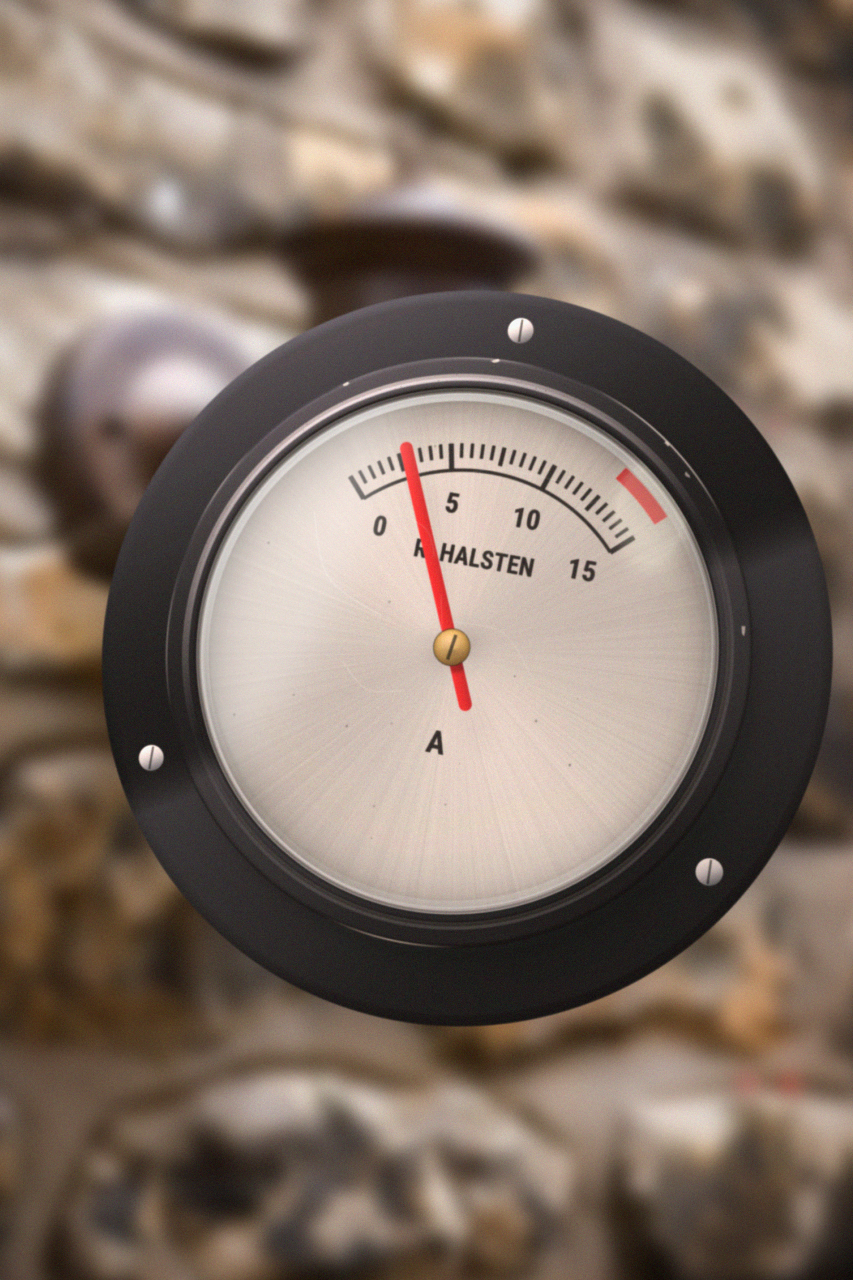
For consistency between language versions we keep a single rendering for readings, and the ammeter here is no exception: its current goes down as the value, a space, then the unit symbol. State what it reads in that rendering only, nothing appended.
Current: 3 A
